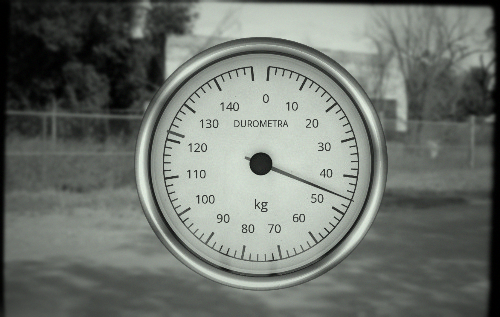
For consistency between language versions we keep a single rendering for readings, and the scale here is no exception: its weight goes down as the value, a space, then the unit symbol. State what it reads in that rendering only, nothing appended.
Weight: 46 kg
